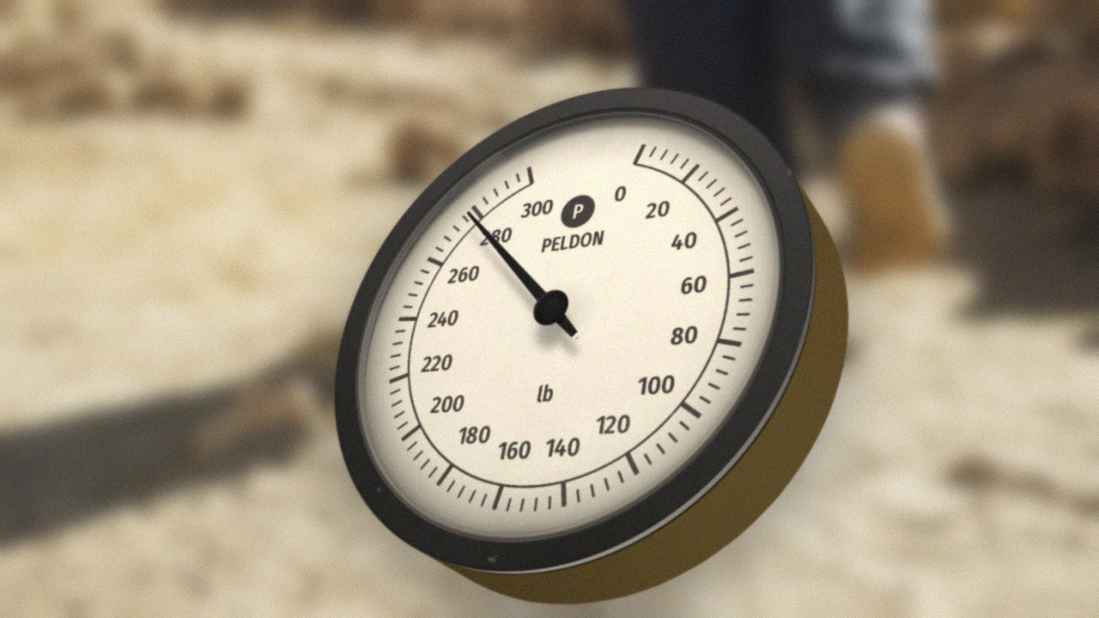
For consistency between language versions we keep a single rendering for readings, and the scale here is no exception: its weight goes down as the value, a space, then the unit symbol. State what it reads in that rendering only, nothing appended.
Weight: 278 lb
